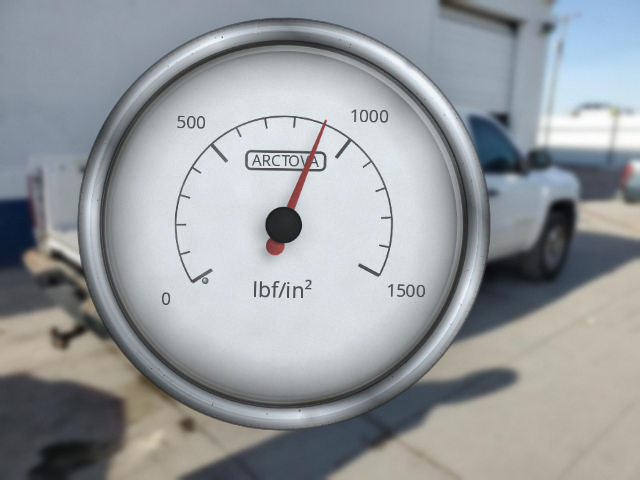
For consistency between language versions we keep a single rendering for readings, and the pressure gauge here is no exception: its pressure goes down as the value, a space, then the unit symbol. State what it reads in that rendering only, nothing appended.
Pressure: 900 psi
